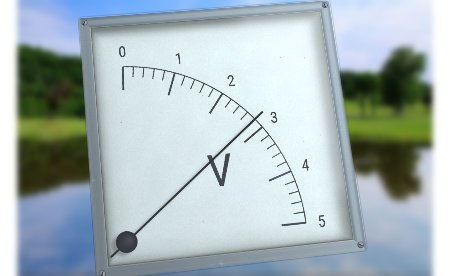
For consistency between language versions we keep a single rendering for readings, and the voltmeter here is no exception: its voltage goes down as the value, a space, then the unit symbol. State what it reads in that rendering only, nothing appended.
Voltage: 2.8 V
